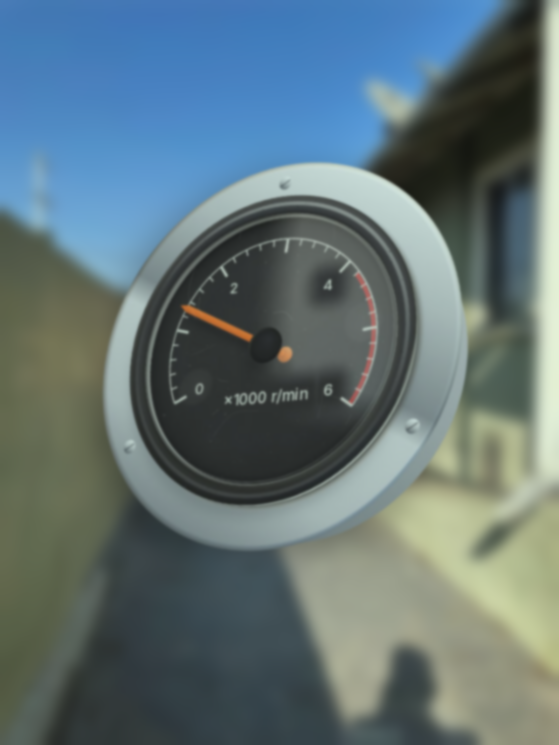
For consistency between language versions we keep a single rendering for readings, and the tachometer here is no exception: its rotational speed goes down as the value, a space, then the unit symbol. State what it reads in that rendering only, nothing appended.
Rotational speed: 1300 rpm
